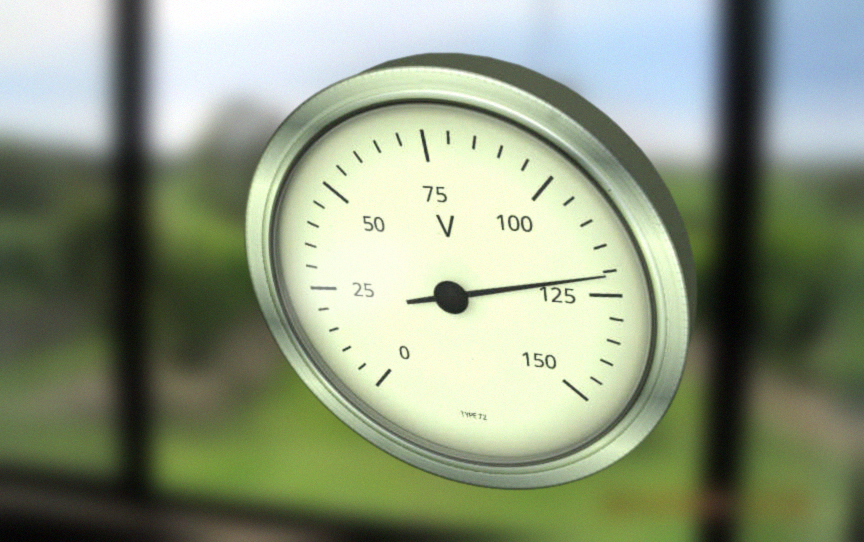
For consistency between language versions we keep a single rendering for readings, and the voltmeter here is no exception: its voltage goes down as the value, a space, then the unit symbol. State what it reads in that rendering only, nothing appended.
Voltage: 120 V
